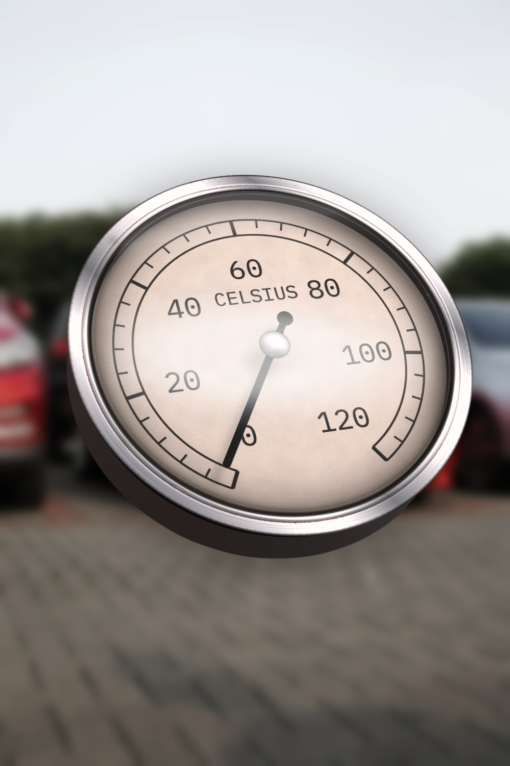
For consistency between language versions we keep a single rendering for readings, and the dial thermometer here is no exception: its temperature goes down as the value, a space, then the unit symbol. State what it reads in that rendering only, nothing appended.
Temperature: 2 °C
